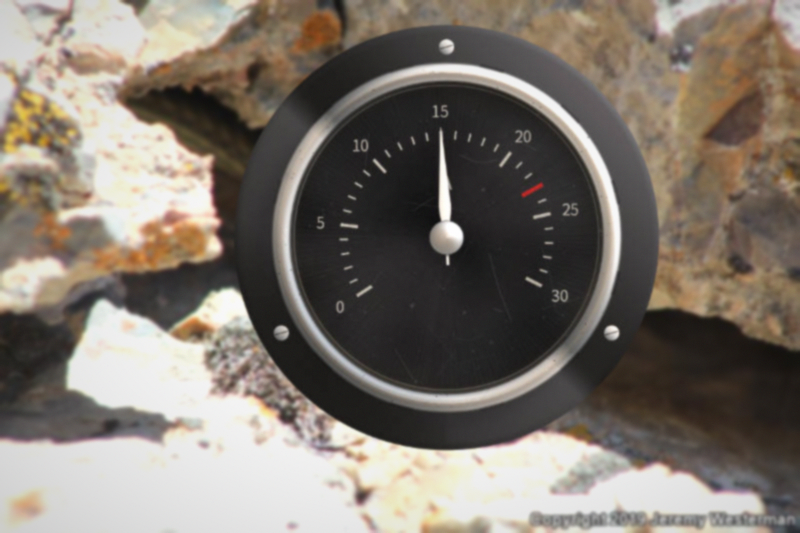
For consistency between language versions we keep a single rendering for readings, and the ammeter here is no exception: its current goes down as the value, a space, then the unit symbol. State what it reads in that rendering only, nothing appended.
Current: 15 A
